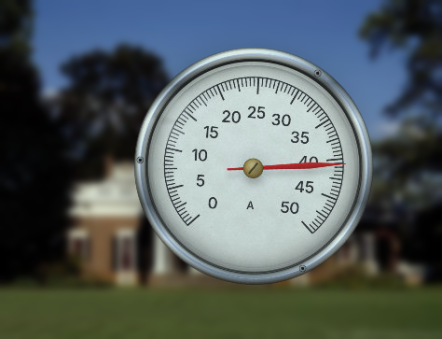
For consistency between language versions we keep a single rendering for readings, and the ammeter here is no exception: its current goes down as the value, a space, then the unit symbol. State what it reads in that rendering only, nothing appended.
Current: 40.5 A
